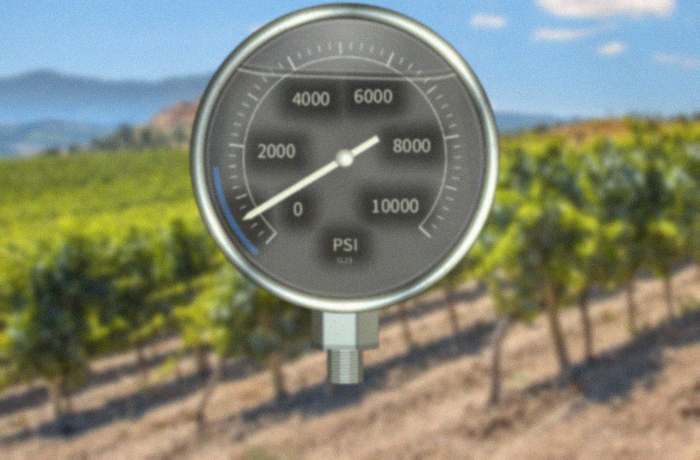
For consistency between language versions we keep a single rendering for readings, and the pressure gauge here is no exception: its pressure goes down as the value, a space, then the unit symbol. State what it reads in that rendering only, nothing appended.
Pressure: 600 psi
